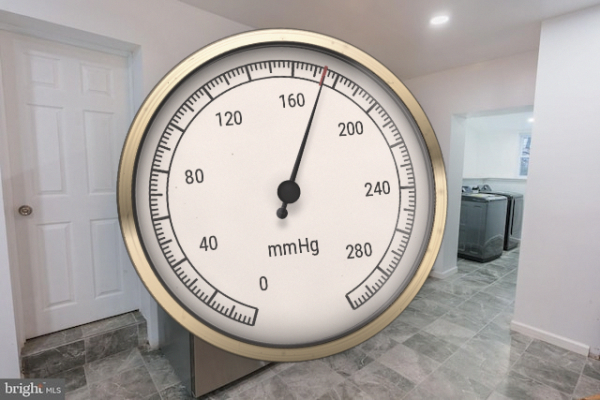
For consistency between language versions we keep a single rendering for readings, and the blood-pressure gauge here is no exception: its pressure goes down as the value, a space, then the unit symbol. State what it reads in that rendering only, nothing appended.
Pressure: 174 mmHg
